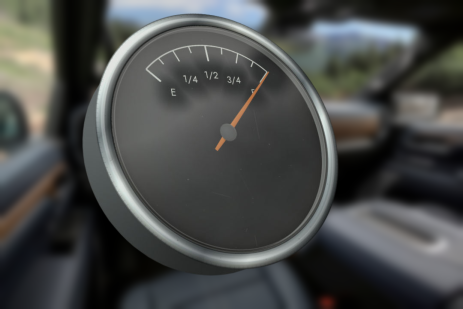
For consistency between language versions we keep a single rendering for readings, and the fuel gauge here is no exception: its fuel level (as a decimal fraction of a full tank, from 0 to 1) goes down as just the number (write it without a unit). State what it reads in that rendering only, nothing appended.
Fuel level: 1
